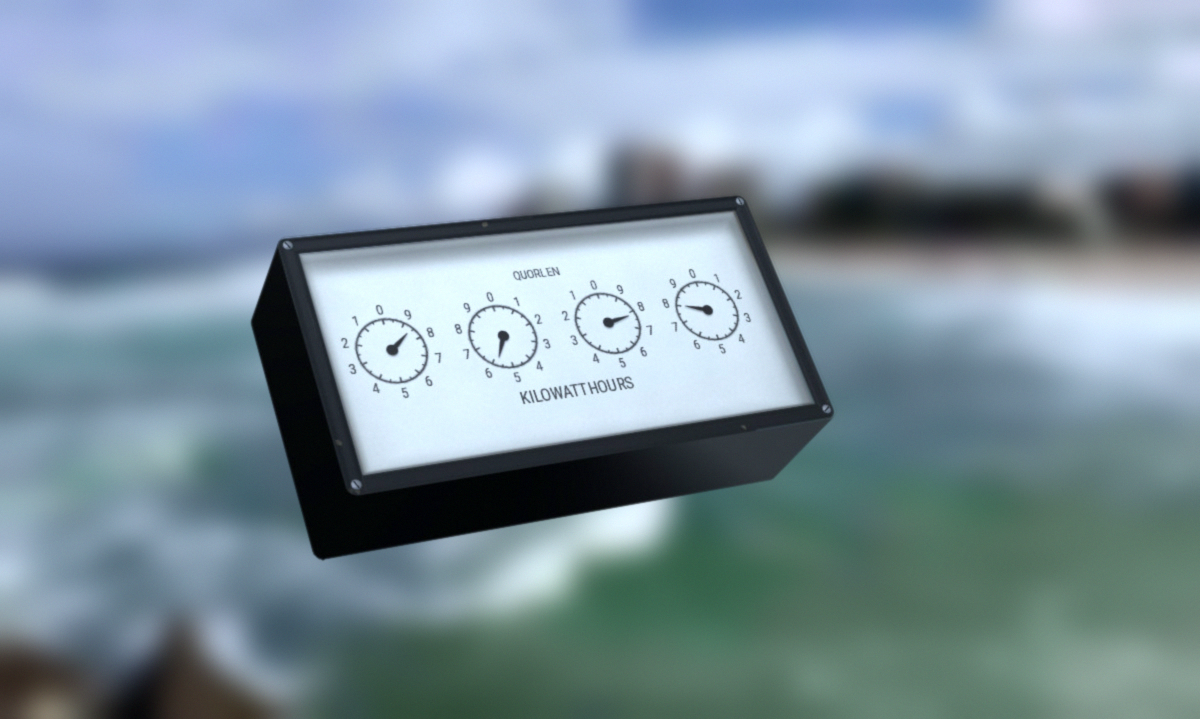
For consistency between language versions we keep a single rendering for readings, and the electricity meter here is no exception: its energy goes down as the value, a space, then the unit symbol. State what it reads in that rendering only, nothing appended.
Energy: 8578 kWh
